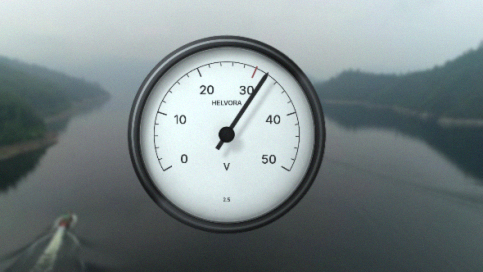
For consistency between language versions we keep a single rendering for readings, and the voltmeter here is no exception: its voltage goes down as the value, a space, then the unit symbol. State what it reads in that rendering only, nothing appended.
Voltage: 32 V
